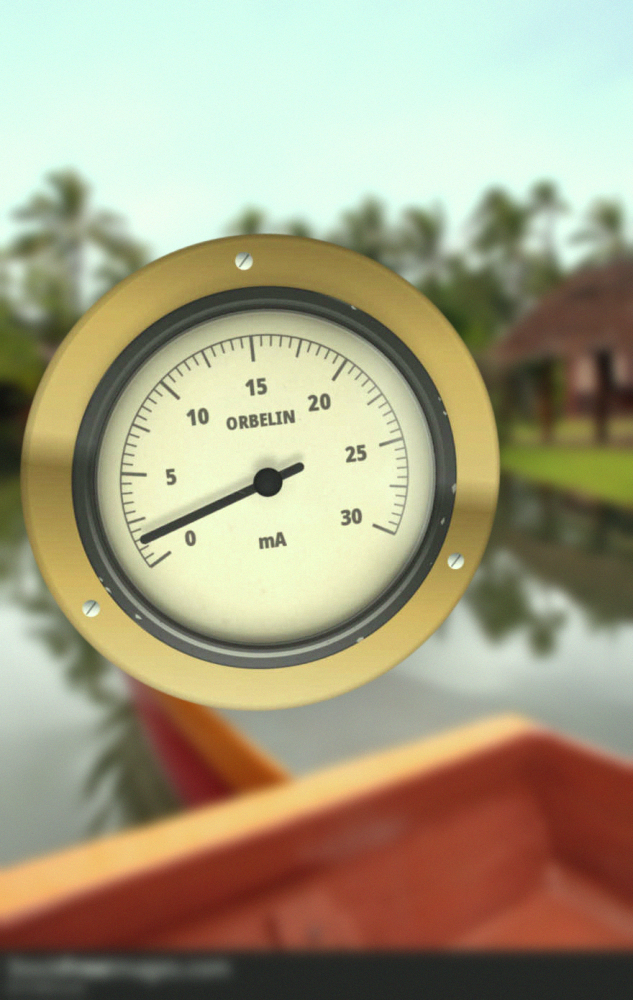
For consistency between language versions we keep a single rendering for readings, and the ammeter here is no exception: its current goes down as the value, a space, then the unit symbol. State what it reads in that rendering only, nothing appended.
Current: 1.5 mA
